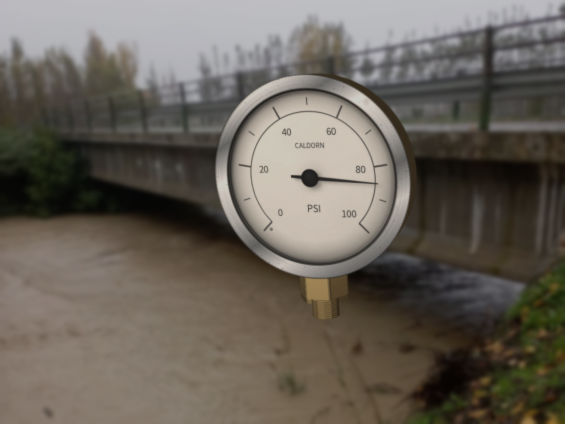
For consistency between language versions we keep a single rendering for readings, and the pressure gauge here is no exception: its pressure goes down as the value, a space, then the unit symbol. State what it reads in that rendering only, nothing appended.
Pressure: 85 psi
